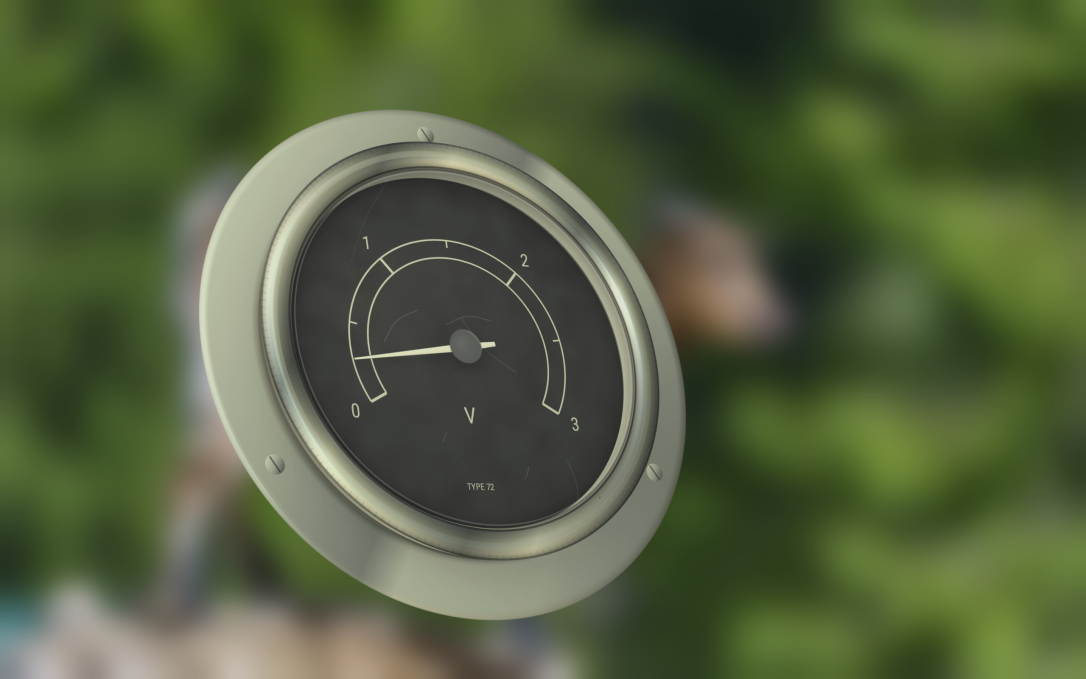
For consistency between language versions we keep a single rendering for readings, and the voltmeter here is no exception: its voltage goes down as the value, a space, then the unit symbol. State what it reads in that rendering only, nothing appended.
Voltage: 0.25 V
